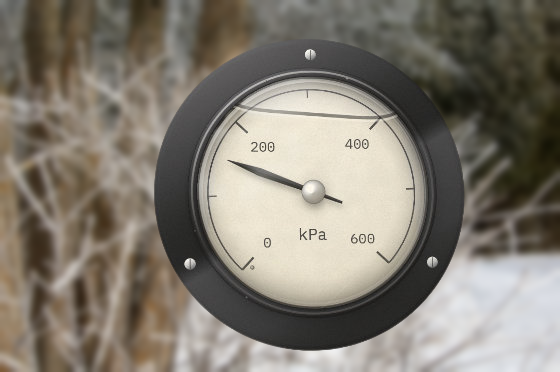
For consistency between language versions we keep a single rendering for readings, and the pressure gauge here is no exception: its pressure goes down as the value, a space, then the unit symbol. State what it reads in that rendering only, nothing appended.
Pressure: 150 kPa
